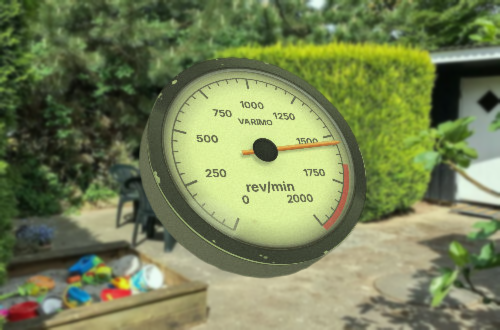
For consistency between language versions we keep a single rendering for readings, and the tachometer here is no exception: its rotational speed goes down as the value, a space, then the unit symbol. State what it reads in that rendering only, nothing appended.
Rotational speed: 1550 rpm
